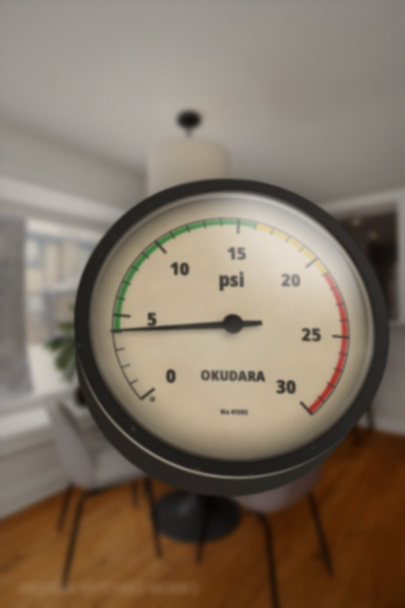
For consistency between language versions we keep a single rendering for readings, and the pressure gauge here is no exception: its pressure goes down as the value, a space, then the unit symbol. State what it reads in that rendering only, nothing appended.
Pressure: 4 psi
